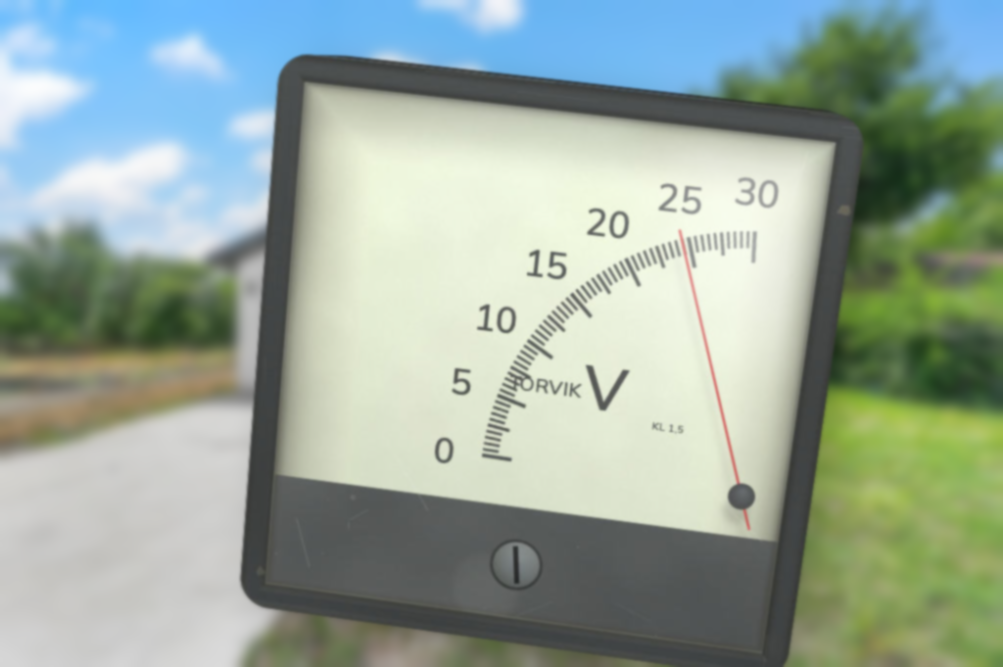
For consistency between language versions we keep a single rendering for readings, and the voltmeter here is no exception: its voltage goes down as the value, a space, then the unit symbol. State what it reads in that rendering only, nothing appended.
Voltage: 24.5 V
